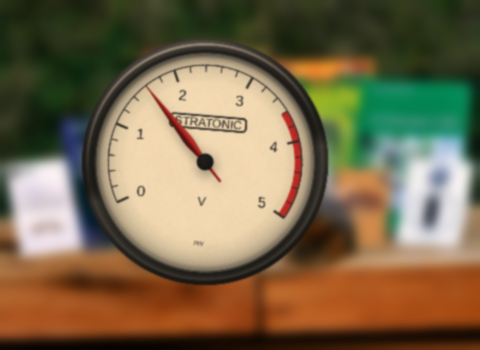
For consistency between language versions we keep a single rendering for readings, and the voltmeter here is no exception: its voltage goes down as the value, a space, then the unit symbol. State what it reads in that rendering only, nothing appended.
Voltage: 1.6 V
